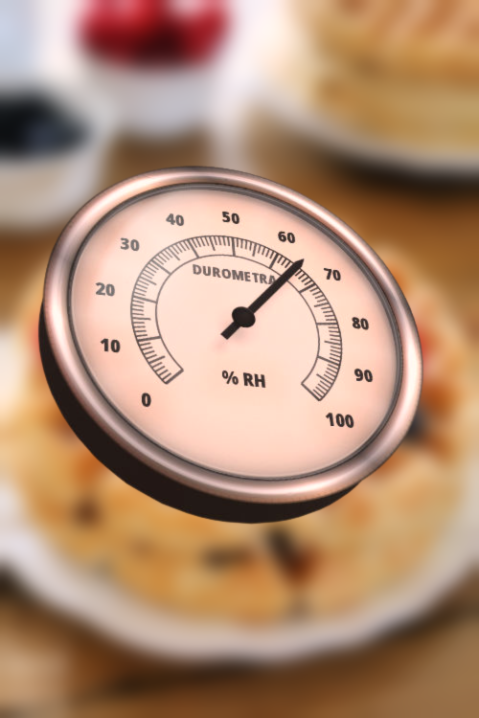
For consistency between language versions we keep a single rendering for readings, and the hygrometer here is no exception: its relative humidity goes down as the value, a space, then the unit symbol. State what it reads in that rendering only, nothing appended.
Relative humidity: 65 %
